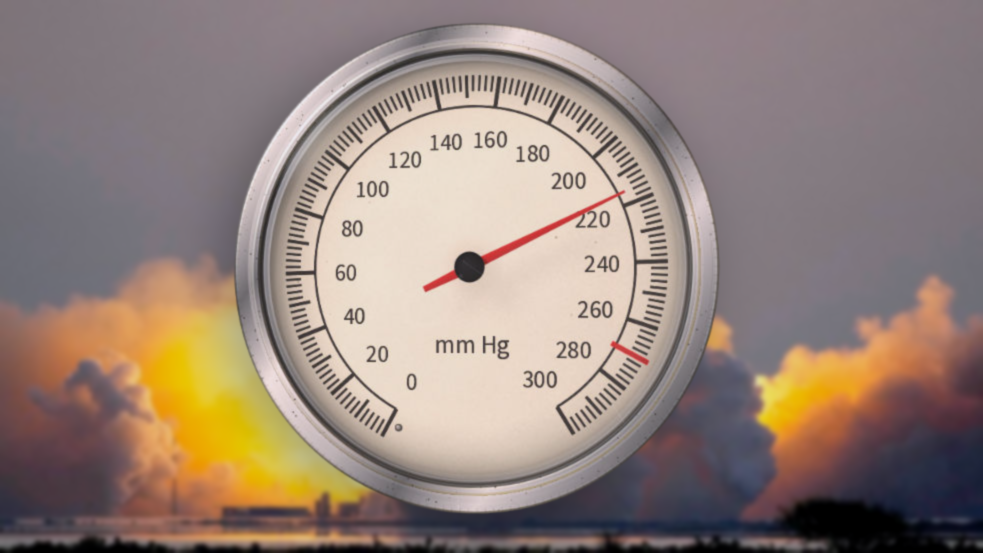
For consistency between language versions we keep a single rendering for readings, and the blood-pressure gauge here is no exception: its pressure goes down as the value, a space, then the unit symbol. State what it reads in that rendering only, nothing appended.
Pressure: 216 mmHg
